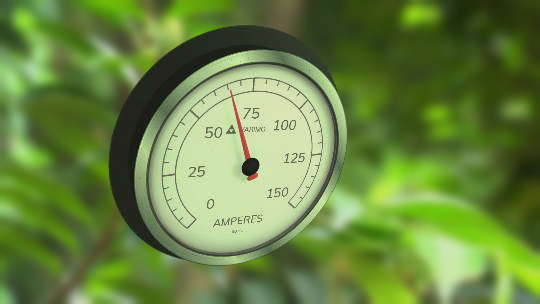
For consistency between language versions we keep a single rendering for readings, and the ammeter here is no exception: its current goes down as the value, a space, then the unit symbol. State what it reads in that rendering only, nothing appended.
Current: 65 A
